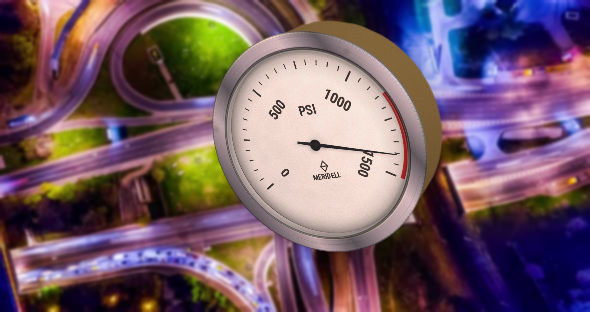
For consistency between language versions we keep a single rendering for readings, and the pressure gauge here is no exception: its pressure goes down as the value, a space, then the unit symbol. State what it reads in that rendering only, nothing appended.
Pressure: 1400 psi
